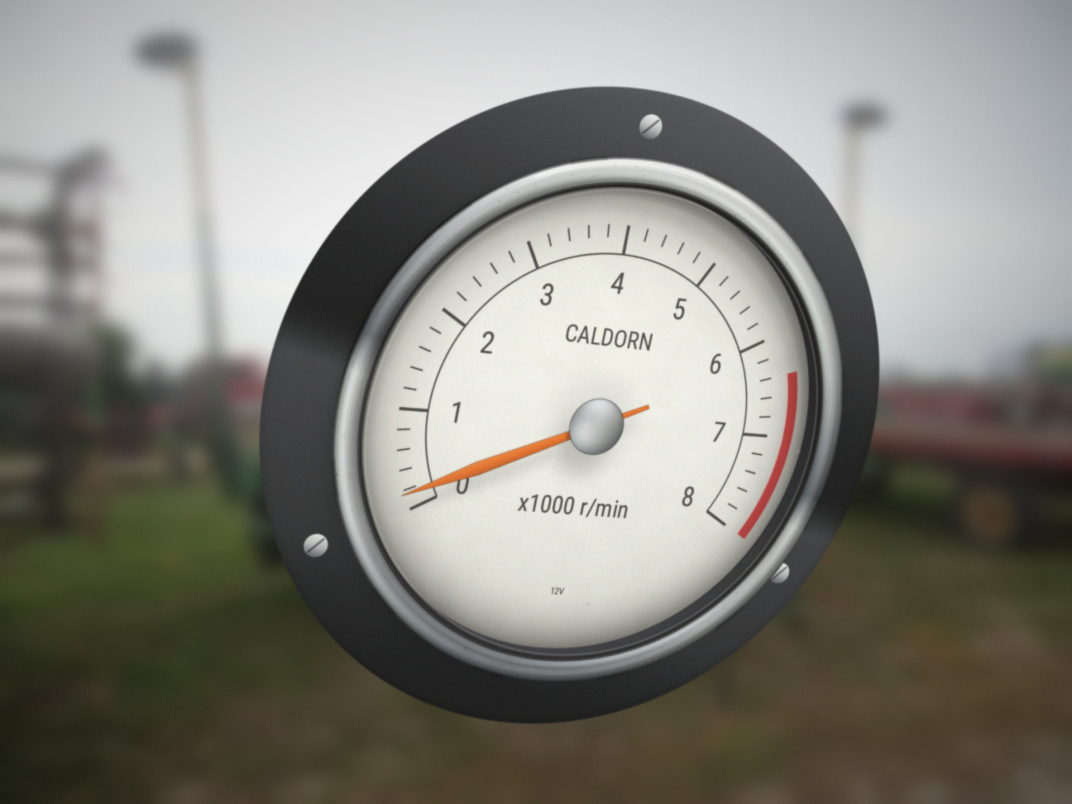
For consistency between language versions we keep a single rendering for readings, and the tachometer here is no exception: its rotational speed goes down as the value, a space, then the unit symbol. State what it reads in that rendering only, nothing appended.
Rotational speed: 200 rpm
